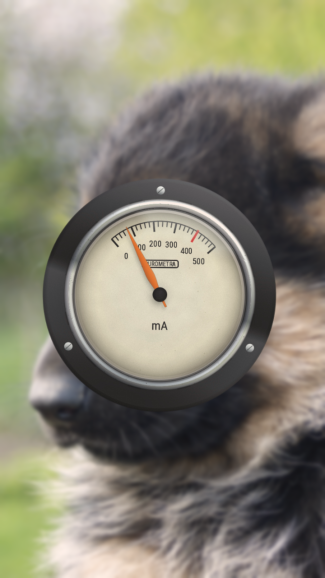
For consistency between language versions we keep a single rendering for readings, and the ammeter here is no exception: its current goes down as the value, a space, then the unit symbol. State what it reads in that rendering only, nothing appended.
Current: 80 mA
